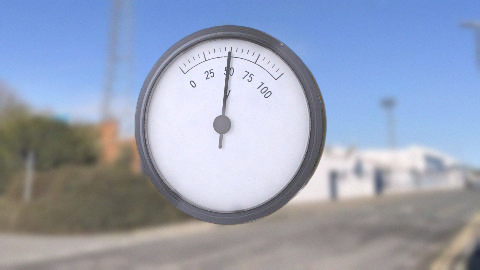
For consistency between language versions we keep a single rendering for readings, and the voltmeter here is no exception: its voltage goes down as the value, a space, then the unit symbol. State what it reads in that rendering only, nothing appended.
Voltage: 50 V
